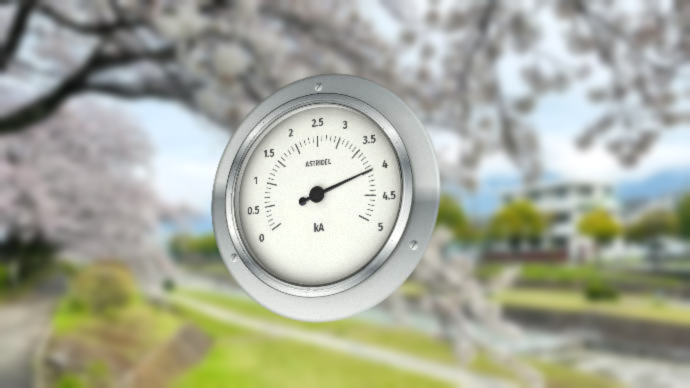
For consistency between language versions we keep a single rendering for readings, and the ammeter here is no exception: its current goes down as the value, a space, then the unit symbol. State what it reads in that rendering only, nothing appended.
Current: 4 kA
